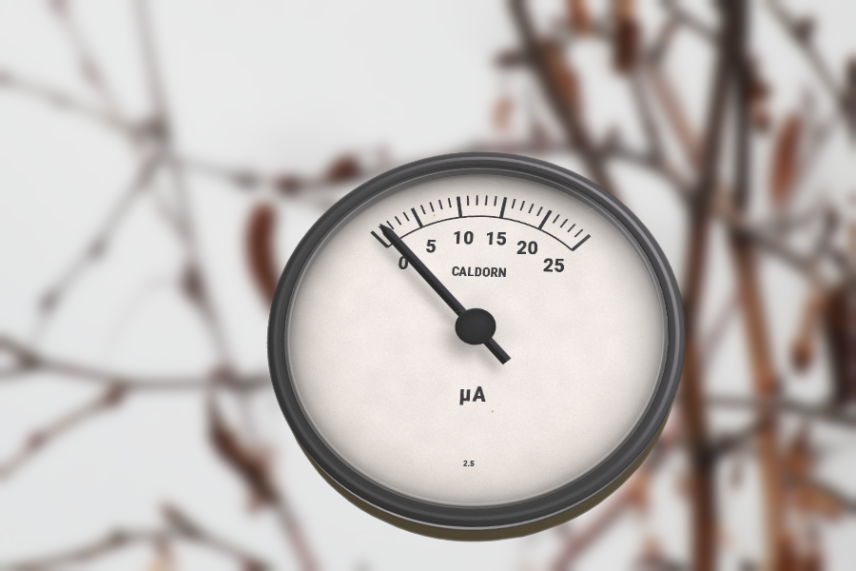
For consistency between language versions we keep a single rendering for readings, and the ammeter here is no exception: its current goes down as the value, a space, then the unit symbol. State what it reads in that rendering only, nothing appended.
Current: 1 µA
